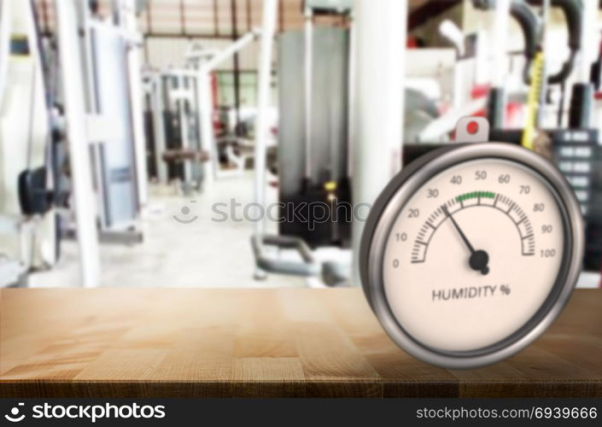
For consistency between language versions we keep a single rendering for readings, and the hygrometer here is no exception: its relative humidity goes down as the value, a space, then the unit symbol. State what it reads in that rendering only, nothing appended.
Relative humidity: 30 %
